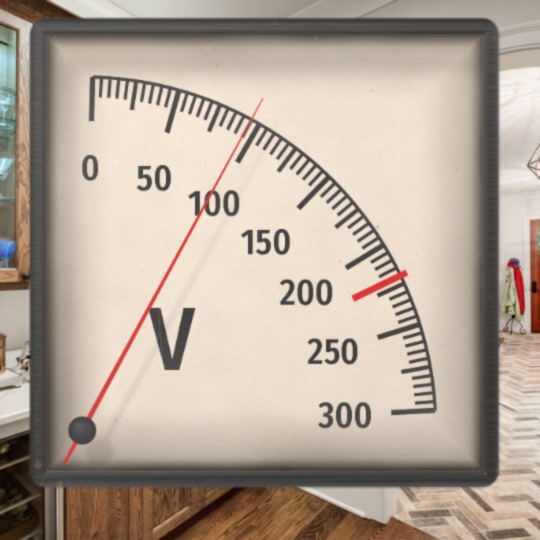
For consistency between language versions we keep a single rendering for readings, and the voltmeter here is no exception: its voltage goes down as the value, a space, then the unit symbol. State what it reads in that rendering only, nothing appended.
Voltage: 95 V
